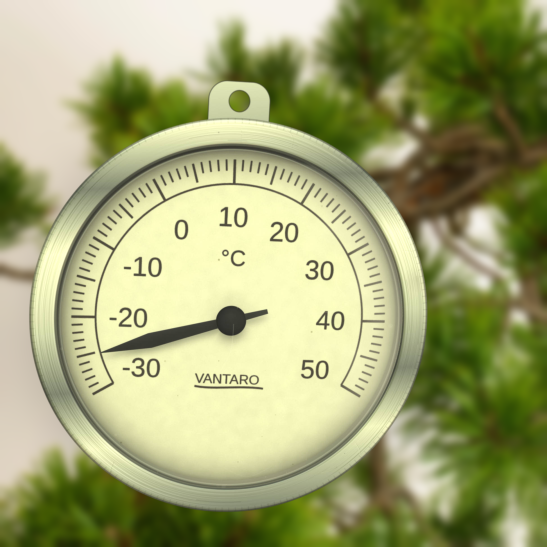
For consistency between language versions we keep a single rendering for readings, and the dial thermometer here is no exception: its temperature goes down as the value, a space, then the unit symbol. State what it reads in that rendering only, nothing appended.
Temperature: -25 °C
